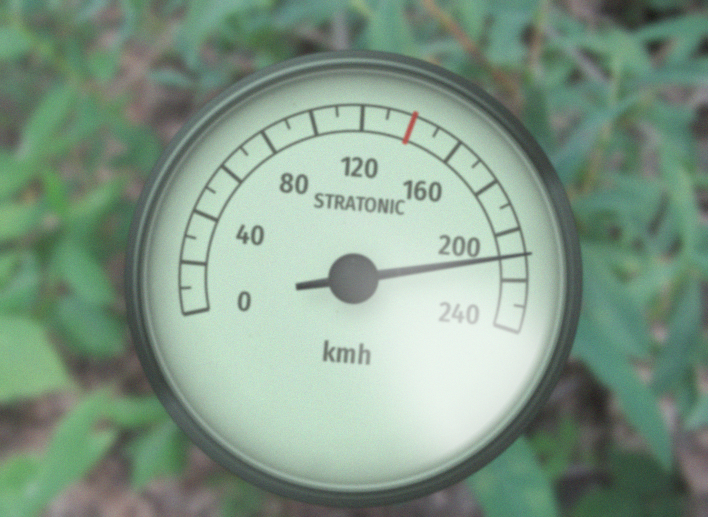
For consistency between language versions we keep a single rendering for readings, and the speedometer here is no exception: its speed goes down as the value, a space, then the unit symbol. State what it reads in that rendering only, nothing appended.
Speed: 210 km/h
